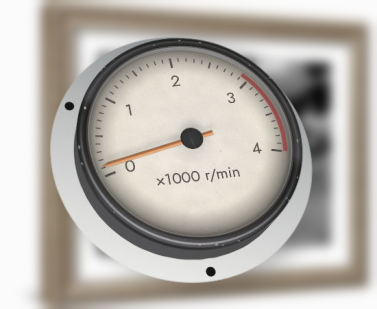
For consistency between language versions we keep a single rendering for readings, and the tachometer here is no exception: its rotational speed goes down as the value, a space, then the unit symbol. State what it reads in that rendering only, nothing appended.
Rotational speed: 100 rpm
